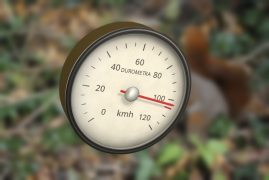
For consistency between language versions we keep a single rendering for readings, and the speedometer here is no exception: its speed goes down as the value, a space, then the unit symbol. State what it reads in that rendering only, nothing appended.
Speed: 102.5 km/h
